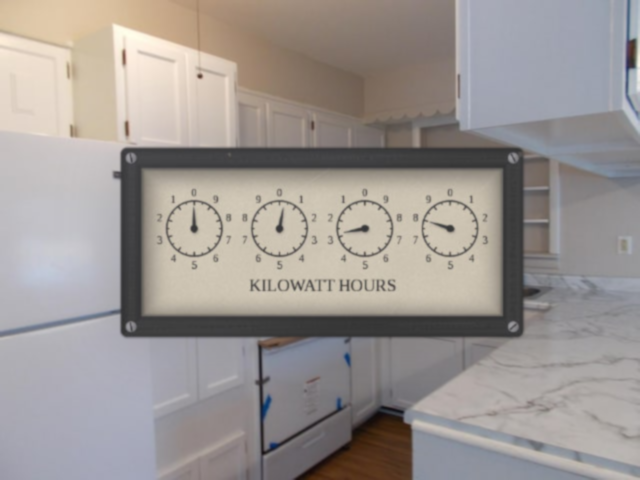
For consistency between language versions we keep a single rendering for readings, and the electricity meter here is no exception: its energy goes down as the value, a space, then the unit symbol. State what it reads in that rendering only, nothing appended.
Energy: 28 kWh
